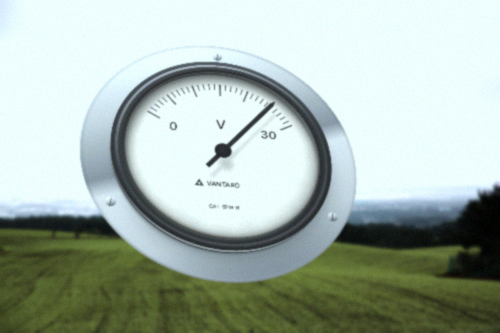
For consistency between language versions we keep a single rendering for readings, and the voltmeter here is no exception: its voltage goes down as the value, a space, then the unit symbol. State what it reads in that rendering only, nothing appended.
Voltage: 25 V
